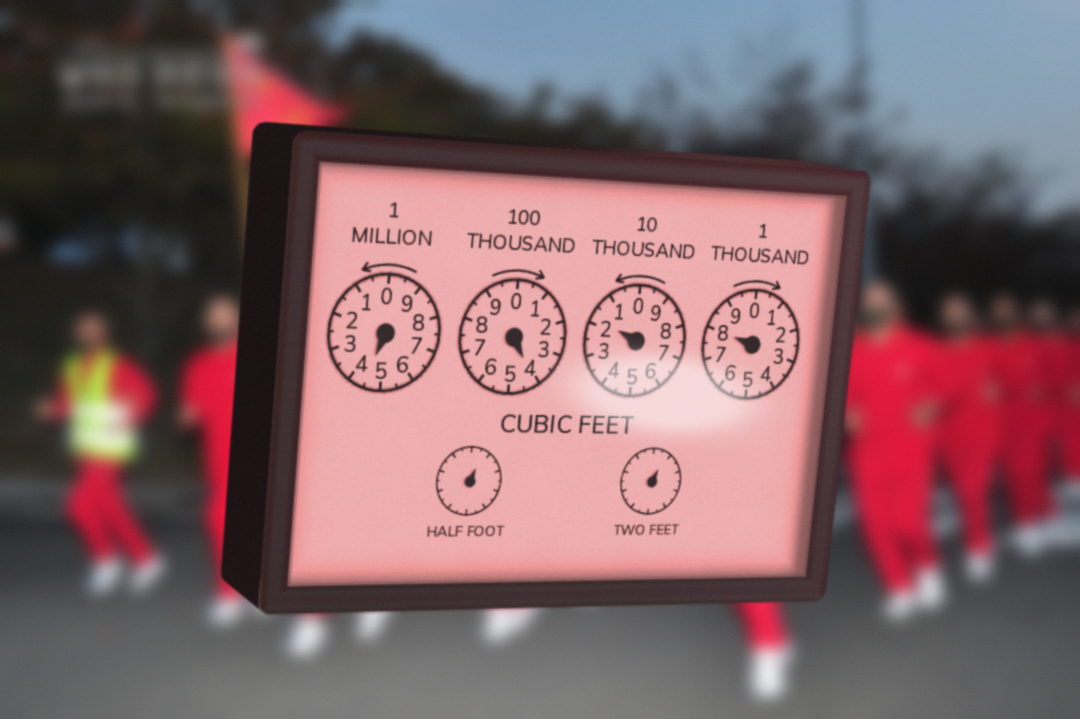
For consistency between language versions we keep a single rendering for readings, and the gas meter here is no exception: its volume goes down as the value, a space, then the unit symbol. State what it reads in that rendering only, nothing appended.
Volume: 441800 ft³
